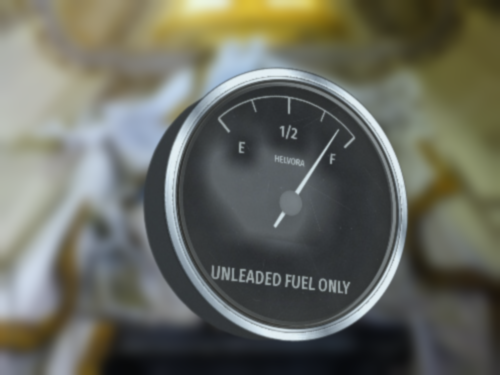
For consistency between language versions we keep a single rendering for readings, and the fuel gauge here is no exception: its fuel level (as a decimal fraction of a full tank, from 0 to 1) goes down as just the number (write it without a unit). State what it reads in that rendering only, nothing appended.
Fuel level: 0.875
